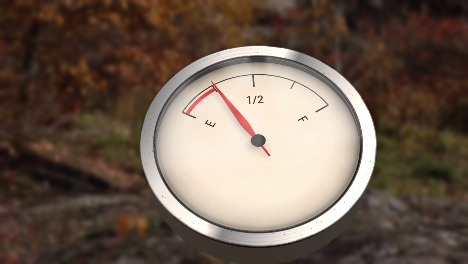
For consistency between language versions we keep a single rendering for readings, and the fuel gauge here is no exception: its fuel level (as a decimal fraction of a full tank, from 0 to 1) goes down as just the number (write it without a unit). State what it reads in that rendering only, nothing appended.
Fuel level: 0.25
